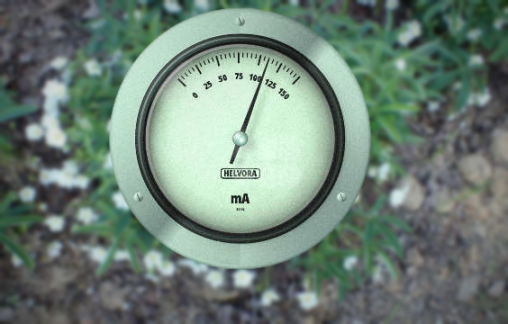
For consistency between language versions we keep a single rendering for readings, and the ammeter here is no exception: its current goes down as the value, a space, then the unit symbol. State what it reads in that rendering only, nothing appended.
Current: 110 mA
